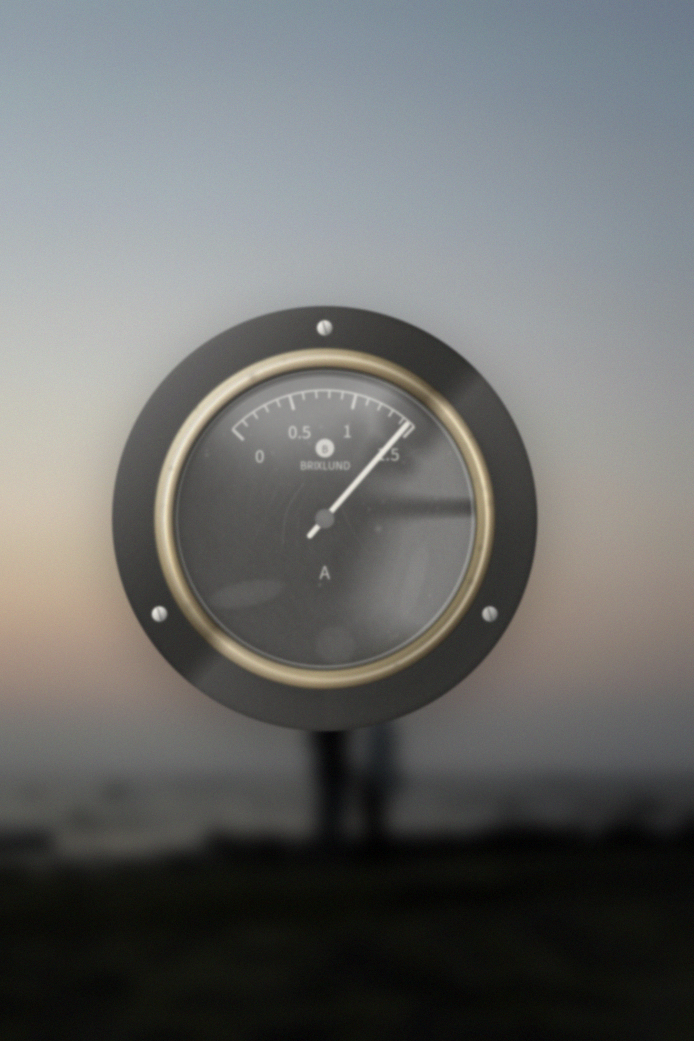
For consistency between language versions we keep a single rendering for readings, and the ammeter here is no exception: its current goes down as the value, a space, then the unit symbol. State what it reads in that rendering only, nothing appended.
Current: 1.45 A
